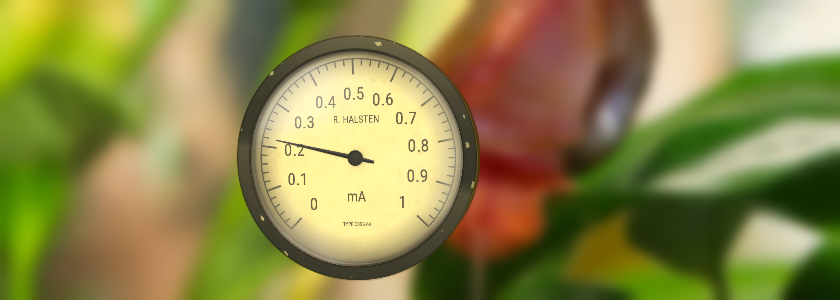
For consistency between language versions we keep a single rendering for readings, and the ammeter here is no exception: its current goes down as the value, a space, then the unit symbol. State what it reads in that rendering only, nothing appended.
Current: 0.22 mA
